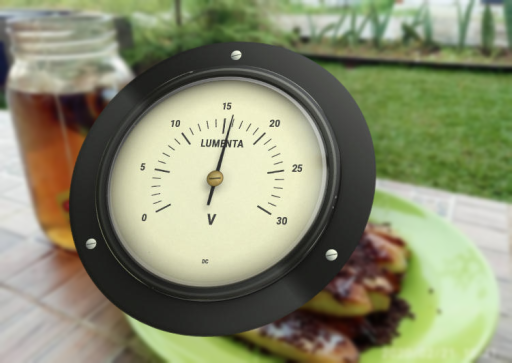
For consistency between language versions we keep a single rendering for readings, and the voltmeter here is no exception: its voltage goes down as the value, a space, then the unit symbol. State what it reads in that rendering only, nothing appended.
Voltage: 16 V
